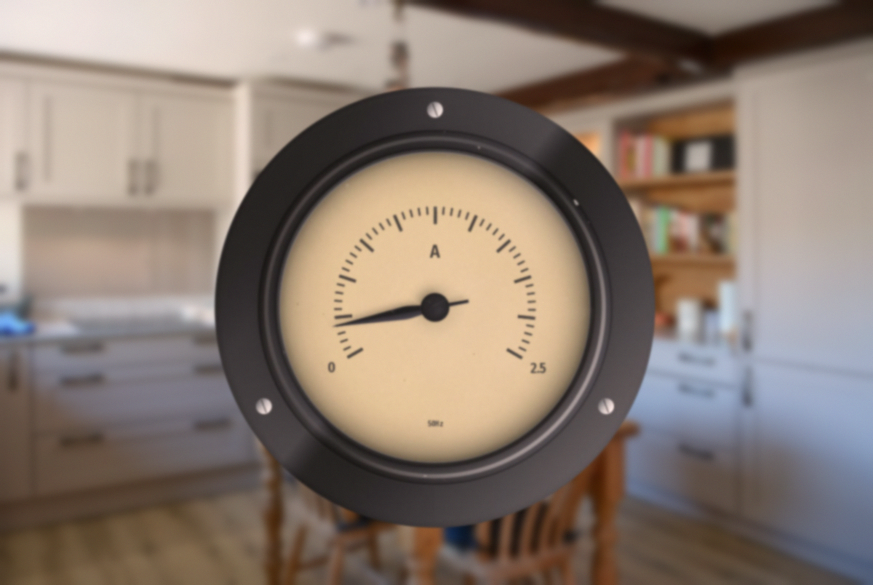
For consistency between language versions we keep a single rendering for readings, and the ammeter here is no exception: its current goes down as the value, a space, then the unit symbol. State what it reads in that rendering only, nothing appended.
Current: 0.2 A
